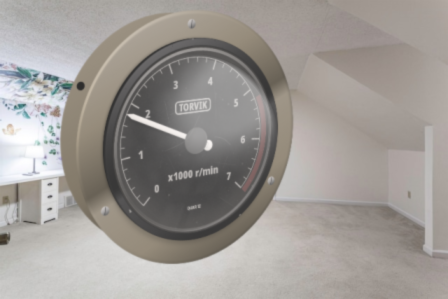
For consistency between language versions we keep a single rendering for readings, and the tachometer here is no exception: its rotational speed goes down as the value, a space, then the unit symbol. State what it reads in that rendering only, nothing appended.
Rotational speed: 1800 rpm
